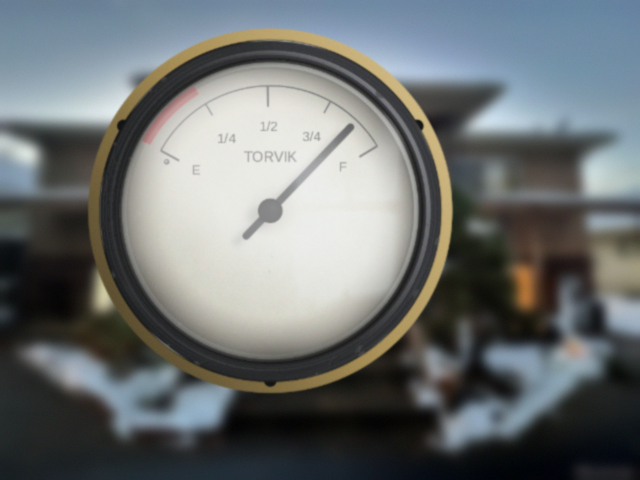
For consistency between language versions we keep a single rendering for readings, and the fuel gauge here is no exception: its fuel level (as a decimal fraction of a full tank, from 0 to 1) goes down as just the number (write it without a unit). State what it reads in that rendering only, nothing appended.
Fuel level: 0.875
